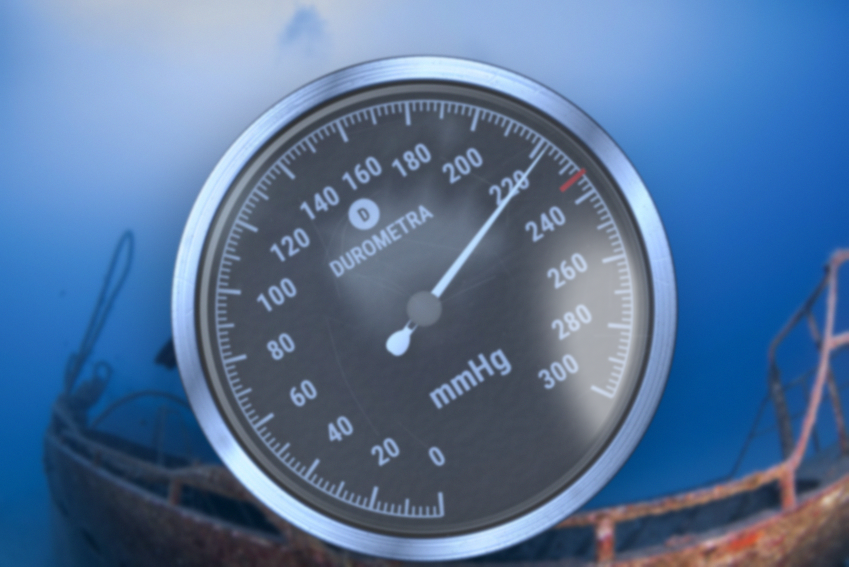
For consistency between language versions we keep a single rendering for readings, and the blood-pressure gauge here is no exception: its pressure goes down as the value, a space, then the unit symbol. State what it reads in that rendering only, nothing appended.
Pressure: 222 mmHg
